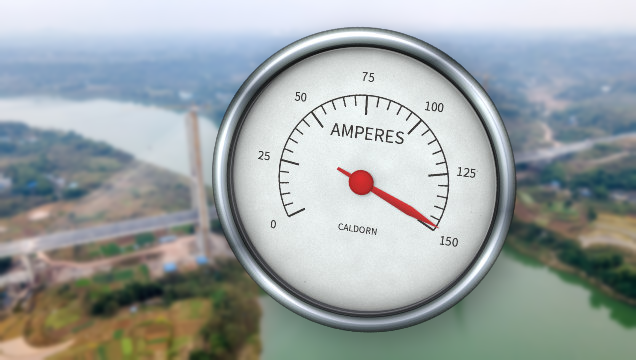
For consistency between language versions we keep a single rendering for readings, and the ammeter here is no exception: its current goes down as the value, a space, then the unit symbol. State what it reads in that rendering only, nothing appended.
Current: 147.5 A
